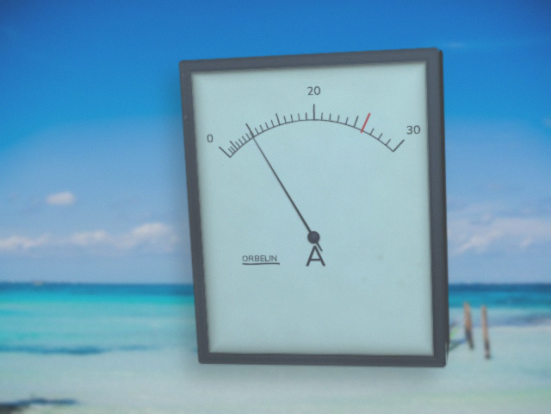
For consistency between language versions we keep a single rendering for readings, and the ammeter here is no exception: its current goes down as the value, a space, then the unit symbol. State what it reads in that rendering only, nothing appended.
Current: 10 A
